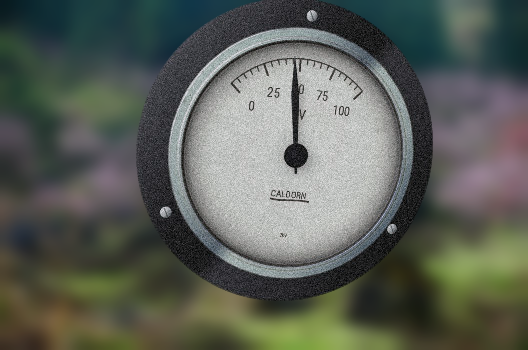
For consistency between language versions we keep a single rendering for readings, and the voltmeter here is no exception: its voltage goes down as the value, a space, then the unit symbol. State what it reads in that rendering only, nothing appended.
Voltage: 45 kV
